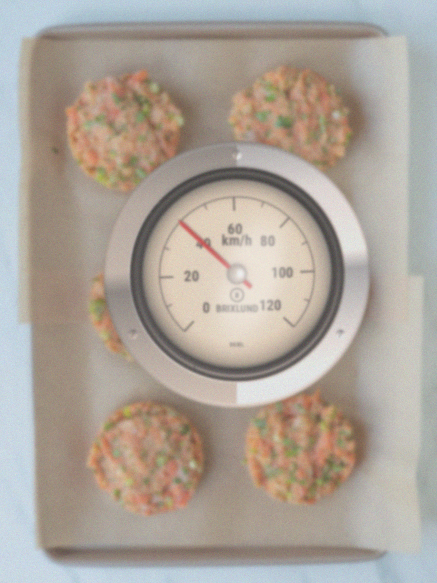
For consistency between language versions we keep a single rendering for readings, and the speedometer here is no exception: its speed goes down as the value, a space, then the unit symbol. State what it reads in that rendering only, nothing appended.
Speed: 40 km/h
